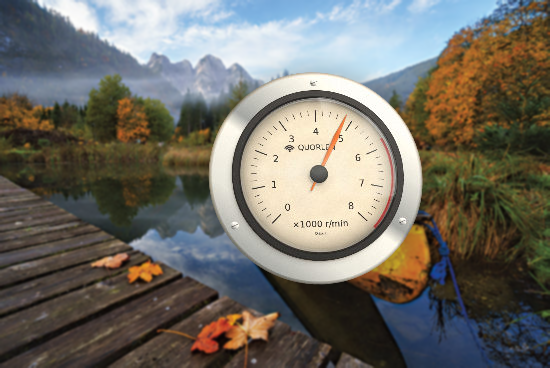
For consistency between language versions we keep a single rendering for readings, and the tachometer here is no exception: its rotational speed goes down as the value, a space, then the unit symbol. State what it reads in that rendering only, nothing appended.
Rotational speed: 4800 rpm
